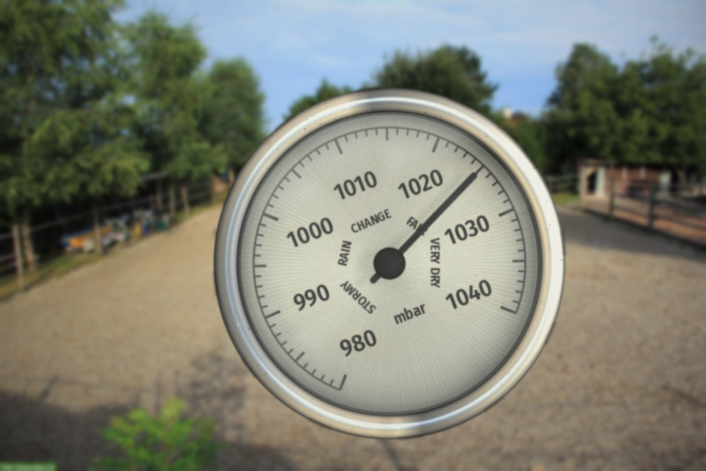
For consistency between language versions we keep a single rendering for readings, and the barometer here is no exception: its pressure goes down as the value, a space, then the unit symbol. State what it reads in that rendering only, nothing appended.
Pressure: 1025 mbar
